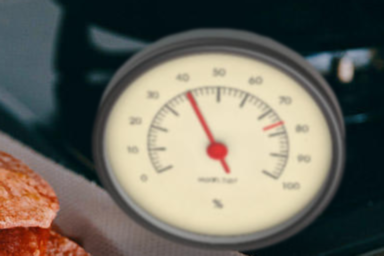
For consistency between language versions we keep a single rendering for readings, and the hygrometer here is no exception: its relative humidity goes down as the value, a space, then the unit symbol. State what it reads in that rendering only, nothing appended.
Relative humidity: 40 %
